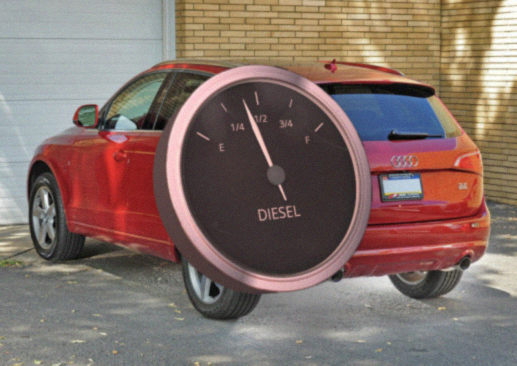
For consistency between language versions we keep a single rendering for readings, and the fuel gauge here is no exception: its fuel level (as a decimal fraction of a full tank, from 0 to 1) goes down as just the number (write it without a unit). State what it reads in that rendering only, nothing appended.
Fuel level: 0.375
